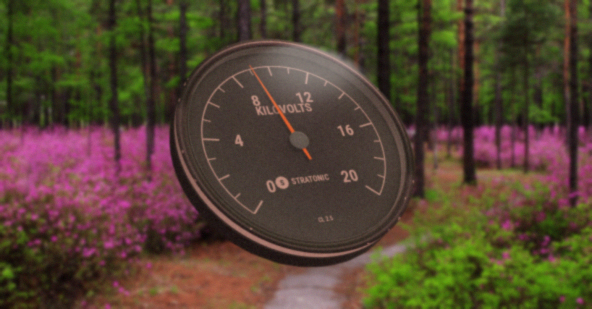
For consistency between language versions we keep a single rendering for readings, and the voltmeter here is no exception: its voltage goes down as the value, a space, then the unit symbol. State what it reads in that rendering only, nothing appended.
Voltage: 9 kV
